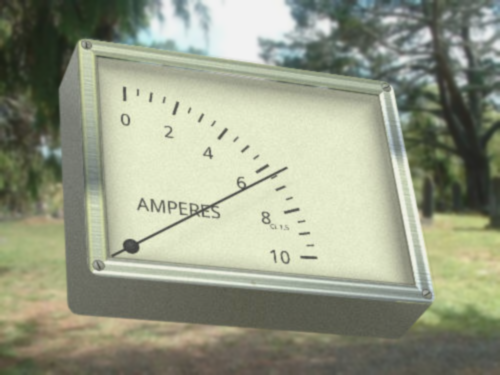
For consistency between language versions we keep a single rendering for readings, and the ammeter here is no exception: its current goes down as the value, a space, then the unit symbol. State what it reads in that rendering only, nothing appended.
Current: 6.5 A
